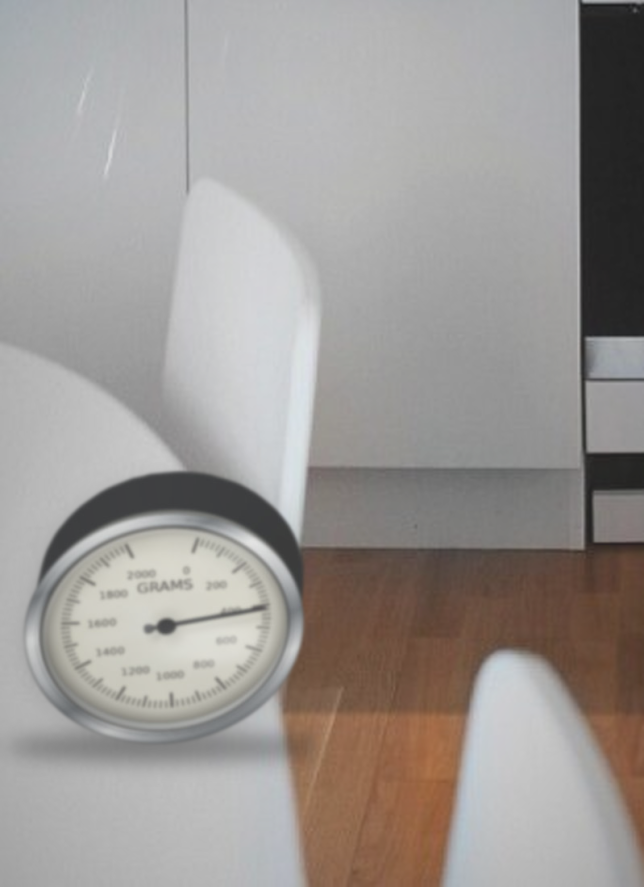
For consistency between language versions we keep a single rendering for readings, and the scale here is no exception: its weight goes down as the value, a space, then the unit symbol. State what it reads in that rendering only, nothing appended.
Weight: 400 g
